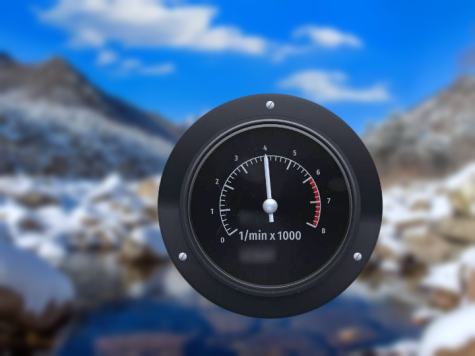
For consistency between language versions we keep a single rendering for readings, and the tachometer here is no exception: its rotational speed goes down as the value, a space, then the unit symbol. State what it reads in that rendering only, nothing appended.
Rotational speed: 4000 rpm
